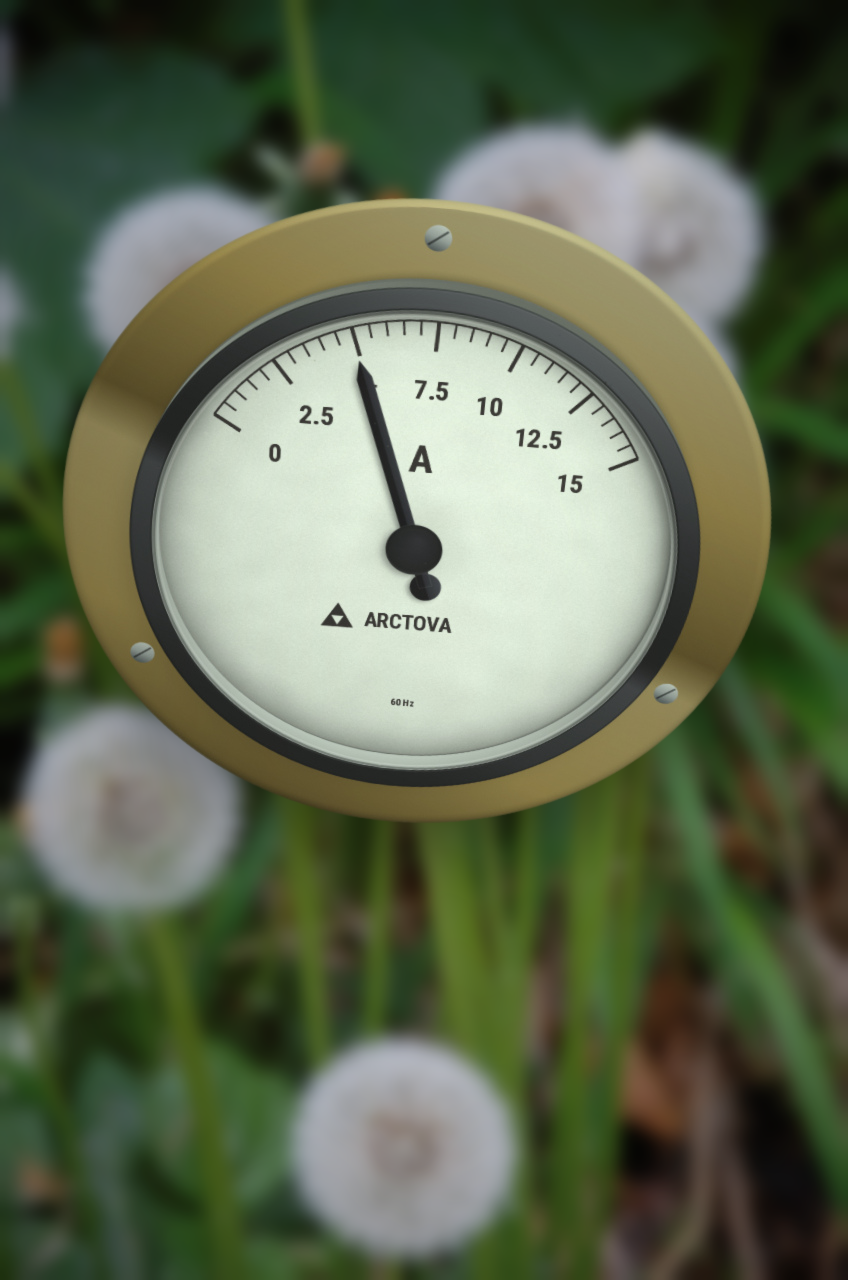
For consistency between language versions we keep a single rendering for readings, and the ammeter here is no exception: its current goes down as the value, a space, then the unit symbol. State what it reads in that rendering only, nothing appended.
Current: 5 A
